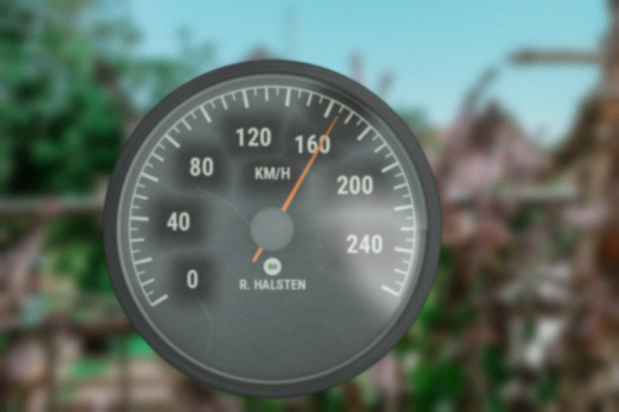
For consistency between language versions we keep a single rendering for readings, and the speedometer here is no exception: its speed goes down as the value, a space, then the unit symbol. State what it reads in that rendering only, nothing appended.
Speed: 165 km/h
